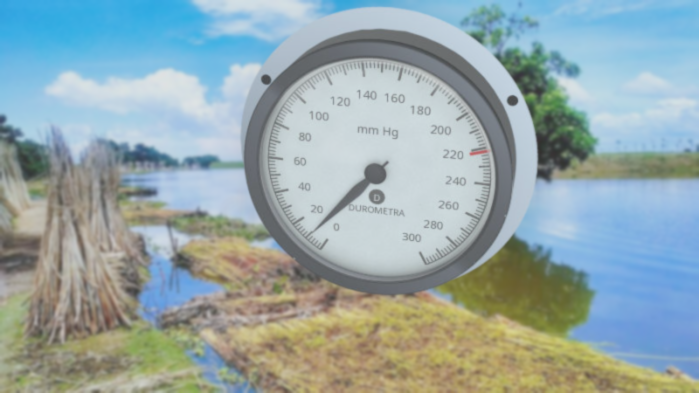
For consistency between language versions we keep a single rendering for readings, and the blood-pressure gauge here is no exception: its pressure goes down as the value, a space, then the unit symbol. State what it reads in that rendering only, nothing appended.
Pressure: 10 mmHg
